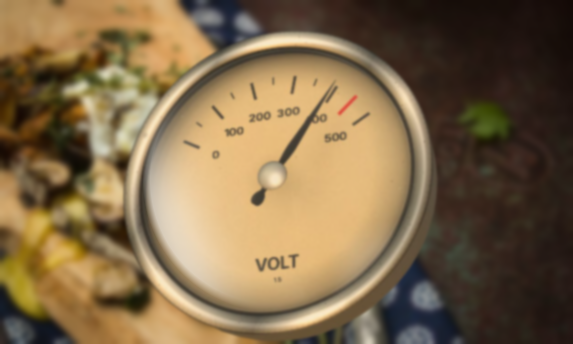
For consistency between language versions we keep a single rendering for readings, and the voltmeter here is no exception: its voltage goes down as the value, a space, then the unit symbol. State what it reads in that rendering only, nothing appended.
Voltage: 400 V
